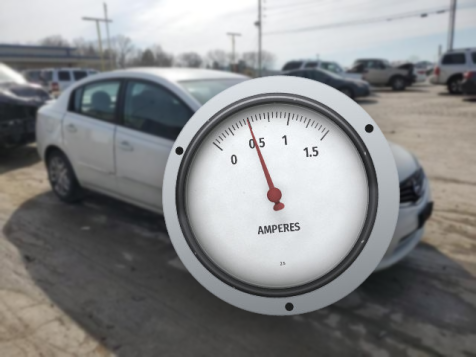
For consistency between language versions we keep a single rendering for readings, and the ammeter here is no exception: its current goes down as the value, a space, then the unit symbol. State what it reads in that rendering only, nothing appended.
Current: 0.5 A
